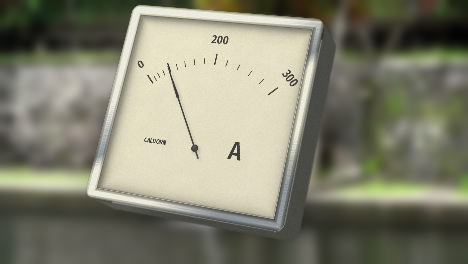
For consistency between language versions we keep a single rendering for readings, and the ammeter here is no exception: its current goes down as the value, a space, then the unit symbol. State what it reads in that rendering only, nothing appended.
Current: 100 A
